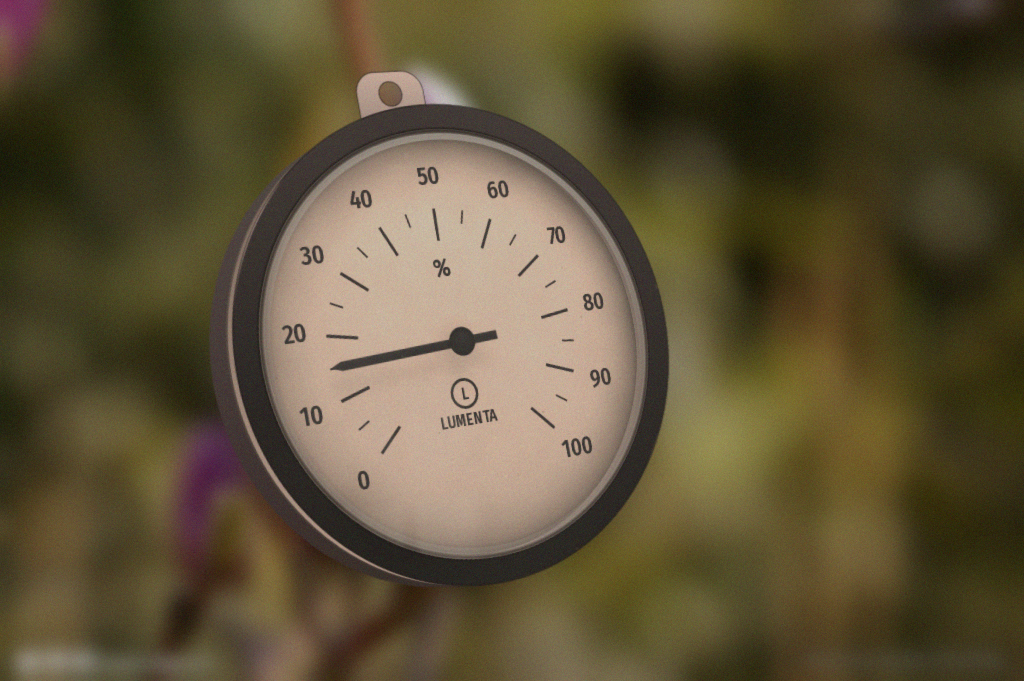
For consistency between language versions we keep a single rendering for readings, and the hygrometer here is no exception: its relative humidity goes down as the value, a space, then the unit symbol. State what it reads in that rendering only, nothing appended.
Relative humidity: 15 %
